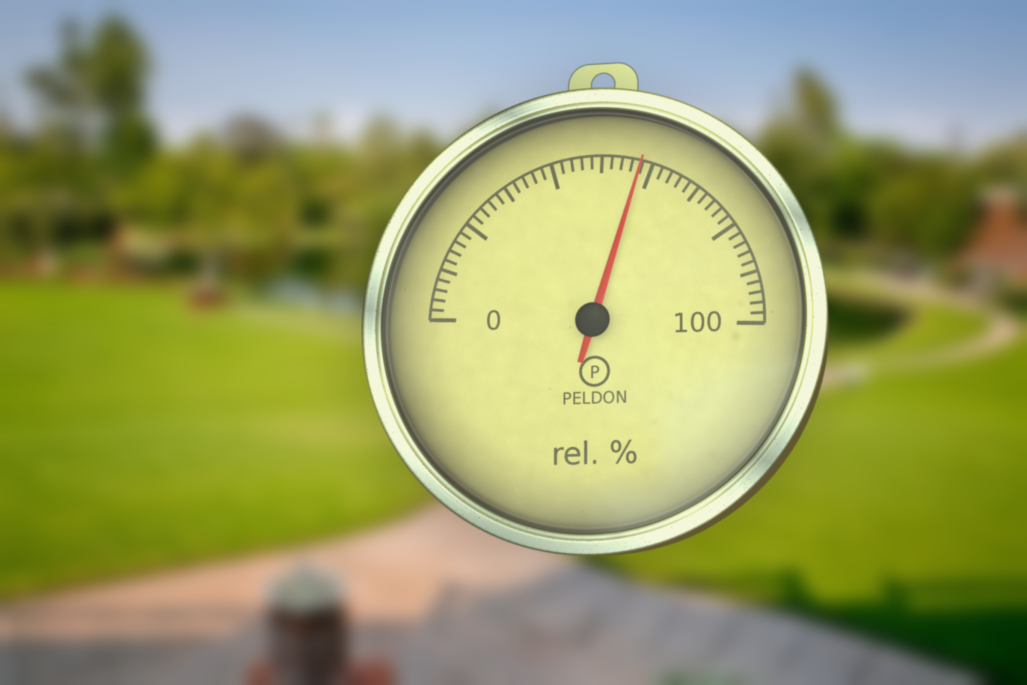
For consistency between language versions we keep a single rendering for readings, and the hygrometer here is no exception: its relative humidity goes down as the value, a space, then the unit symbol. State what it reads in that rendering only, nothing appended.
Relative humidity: 58 %
